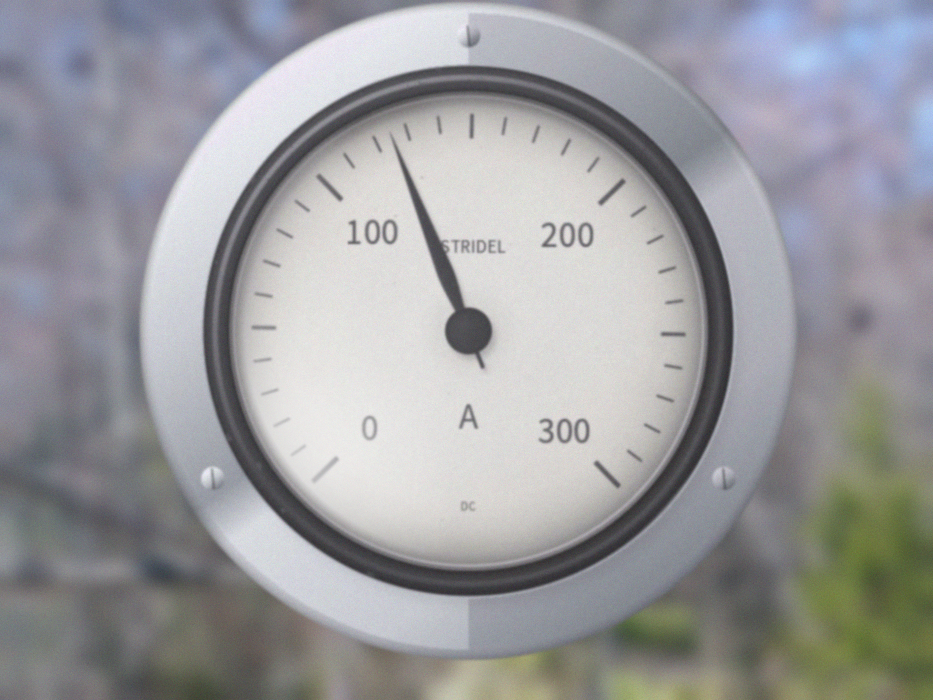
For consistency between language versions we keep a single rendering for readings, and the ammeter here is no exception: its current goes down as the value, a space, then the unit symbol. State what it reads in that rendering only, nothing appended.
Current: 125 A
